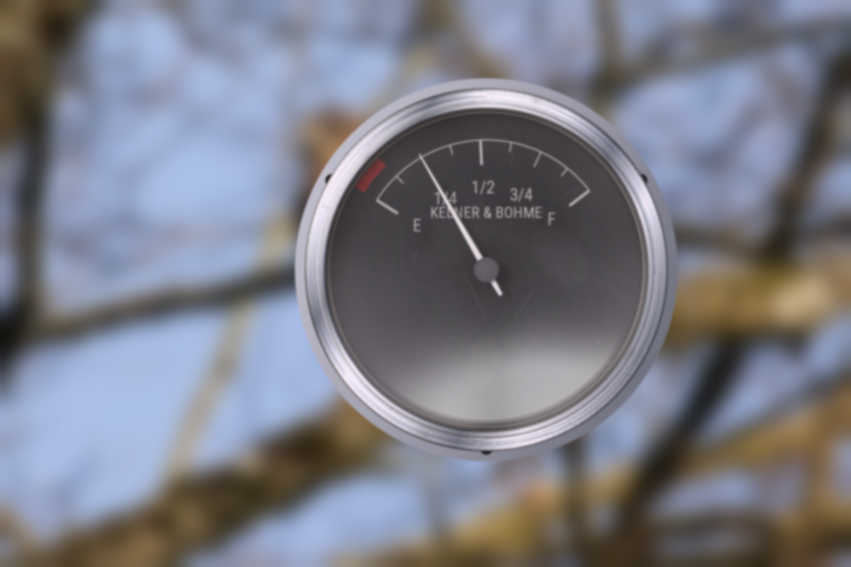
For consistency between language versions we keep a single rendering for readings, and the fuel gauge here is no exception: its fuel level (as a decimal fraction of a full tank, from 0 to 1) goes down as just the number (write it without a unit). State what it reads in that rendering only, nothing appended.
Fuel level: 0.25
